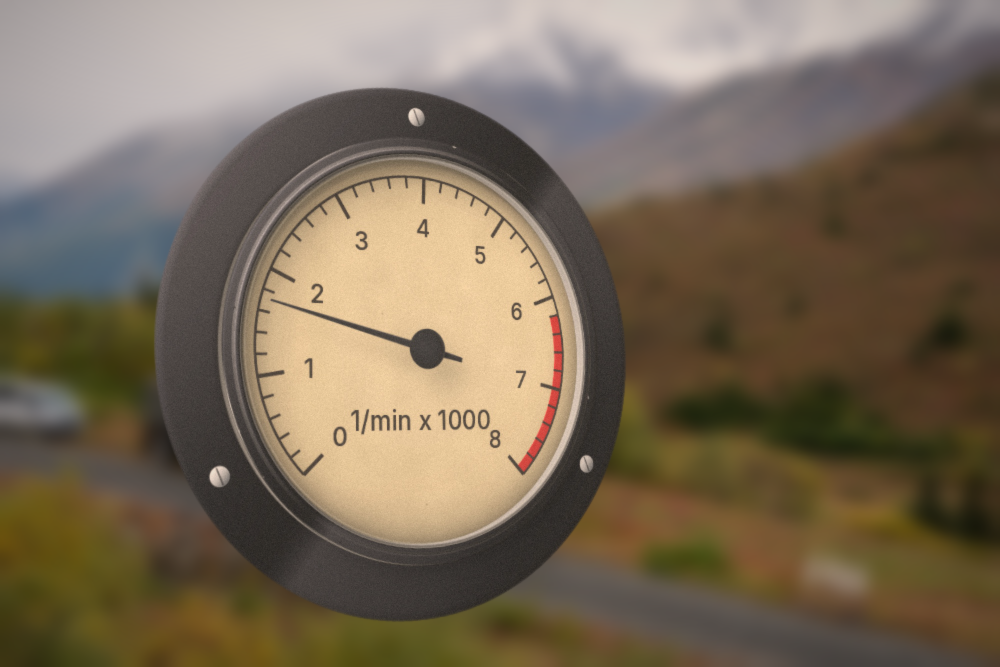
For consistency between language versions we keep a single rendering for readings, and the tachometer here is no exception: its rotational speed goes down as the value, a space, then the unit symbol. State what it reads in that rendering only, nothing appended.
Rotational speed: 1700 rpm
